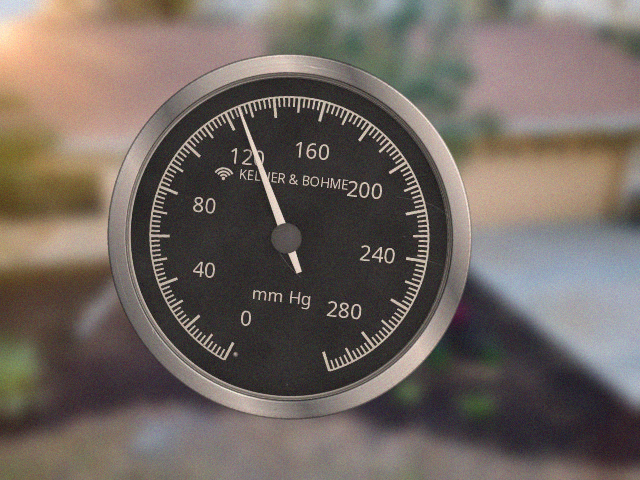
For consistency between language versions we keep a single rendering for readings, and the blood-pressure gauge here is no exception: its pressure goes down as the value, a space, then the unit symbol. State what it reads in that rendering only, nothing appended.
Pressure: 126 mmHg
